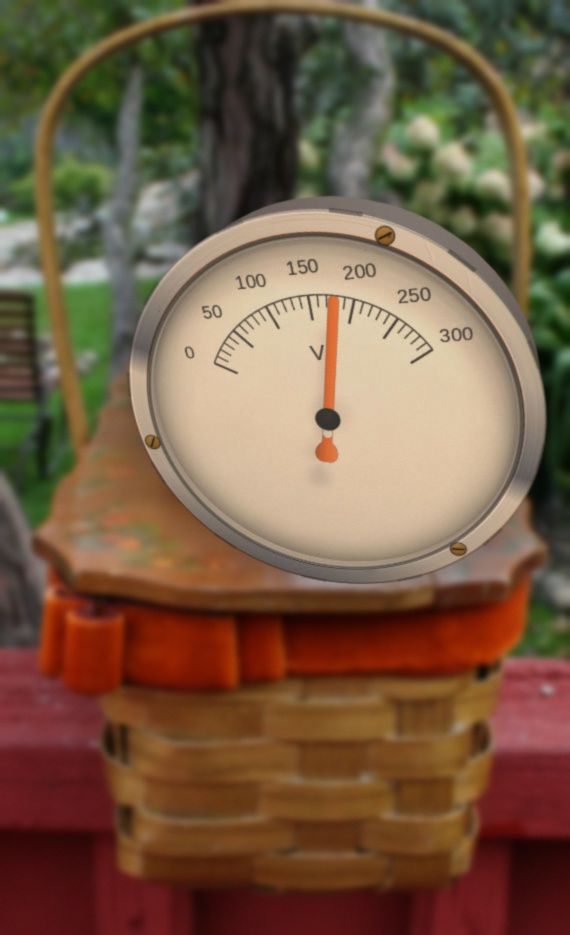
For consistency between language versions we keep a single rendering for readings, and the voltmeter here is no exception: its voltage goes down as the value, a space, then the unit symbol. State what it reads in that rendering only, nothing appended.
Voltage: 180 V
